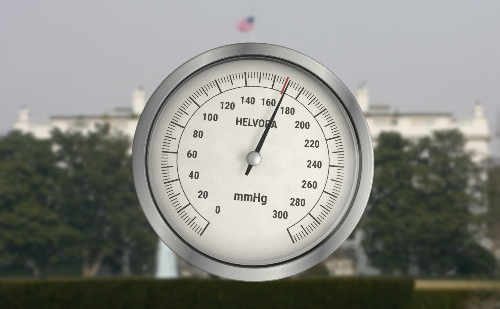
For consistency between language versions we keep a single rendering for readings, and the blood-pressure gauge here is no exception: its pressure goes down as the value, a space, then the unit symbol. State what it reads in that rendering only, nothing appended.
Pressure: 170 mmHg
